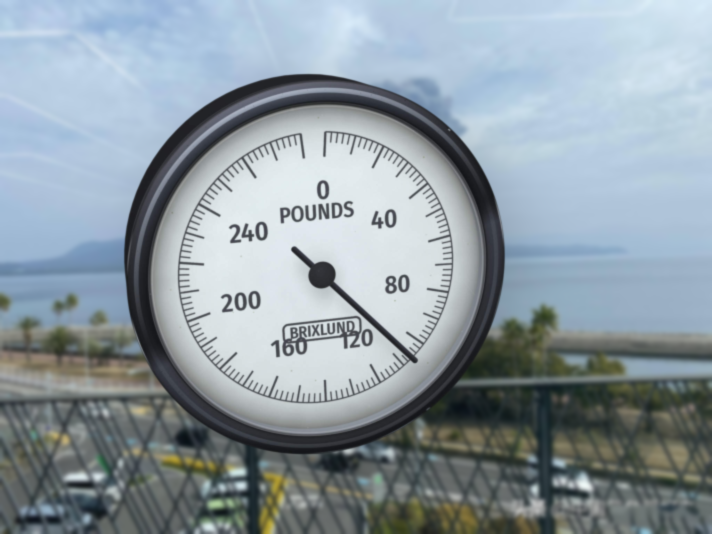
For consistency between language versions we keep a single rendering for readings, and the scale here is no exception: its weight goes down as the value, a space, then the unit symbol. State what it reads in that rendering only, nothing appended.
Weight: 106 lb
